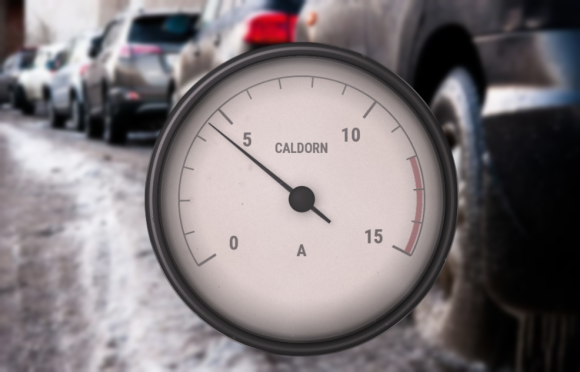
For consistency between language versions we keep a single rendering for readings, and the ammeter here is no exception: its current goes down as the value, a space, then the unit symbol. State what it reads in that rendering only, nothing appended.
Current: 4.5 A
